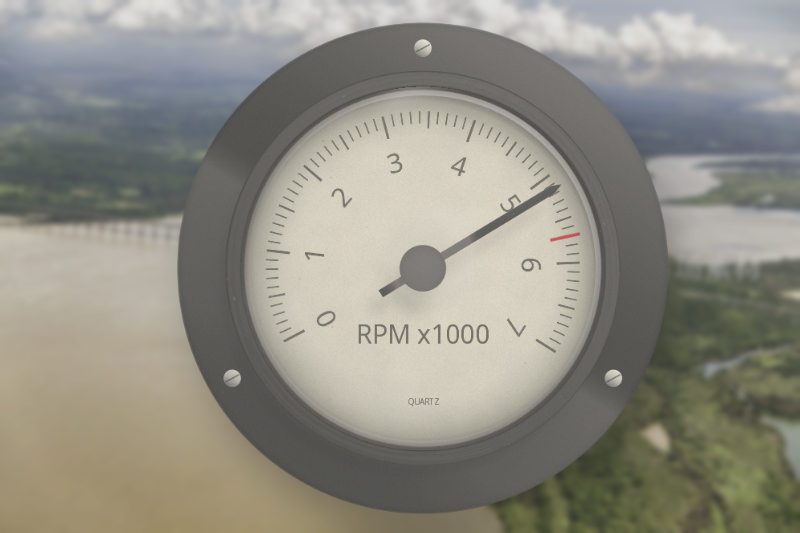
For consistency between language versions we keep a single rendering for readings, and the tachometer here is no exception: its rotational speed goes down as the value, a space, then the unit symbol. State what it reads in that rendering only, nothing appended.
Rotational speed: 5150 rpm
